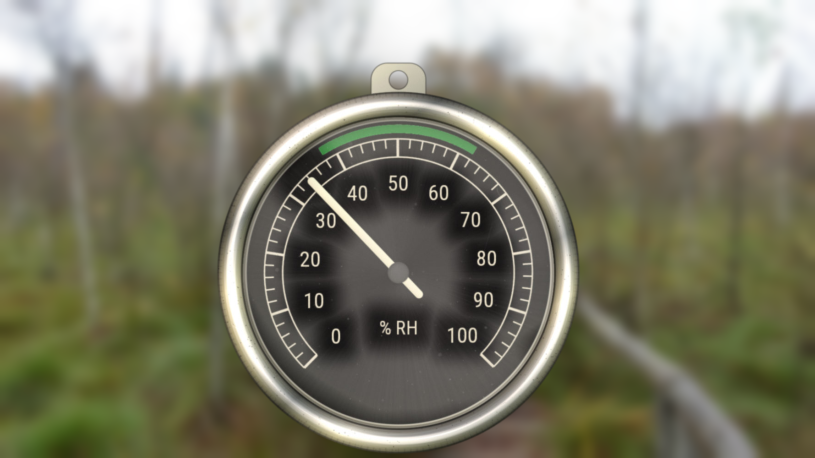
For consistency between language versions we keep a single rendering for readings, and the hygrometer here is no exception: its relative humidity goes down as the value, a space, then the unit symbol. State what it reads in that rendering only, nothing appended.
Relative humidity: 34 %
